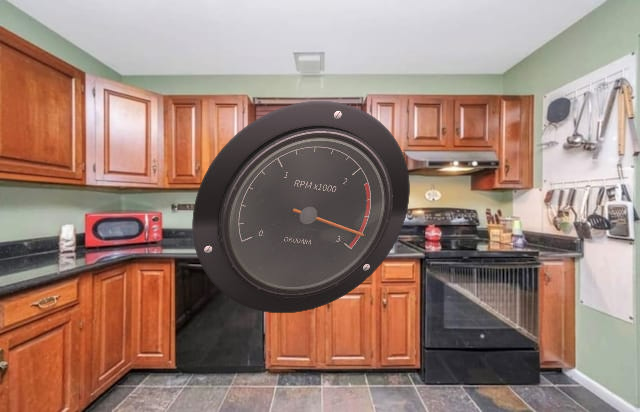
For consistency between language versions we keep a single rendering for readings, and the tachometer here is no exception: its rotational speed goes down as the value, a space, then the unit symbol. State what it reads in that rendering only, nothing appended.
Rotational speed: 2800 rpm
